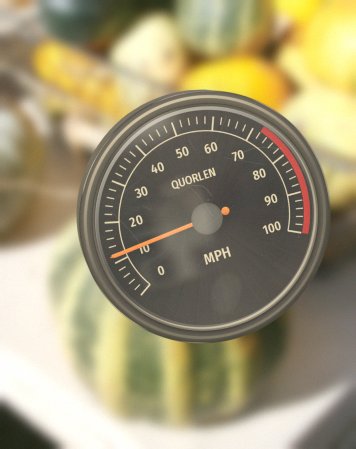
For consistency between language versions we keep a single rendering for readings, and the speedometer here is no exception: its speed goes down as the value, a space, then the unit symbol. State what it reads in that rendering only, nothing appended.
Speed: 12 mph
